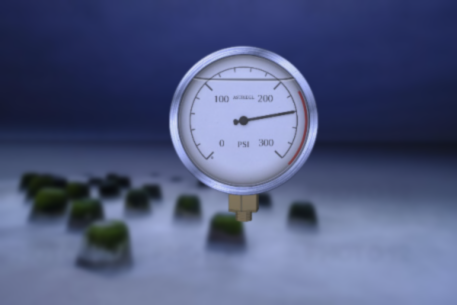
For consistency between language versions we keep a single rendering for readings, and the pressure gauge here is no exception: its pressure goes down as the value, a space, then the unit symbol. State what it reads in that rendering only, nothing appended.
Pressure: 240 psi
